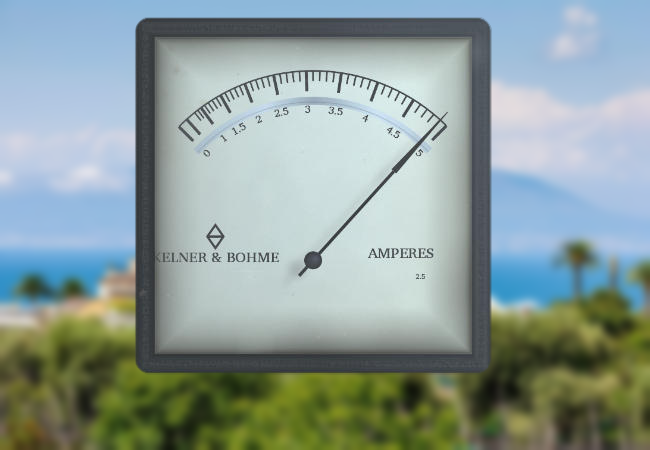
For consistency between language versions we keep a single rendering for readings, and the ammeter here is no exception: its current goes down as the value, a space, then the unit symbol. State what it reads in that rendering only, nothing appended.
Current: 4.9 A
